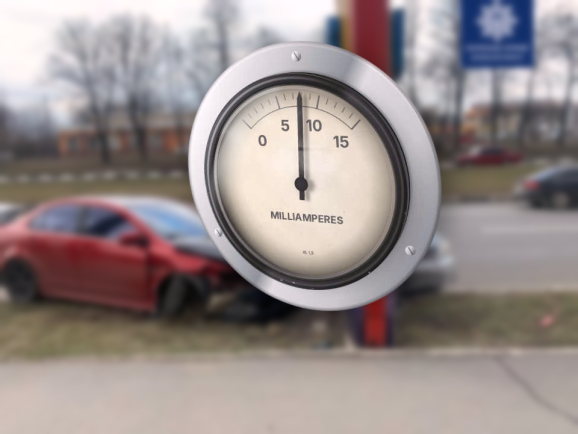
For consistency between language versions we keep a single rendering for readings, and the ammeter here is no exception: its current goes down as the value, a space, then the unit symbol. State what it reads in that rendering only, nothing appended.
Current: 8 mA
